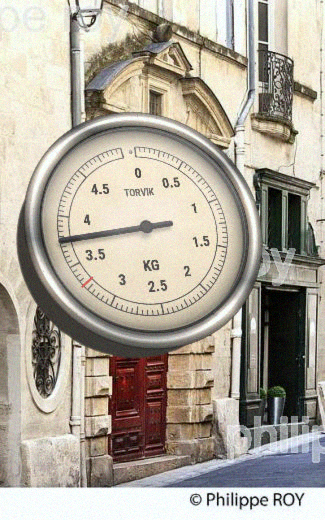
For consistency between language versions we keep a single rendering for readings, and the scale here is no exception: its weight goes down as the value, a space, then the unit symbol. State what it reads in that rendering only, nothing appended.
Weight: 3.75 kg
